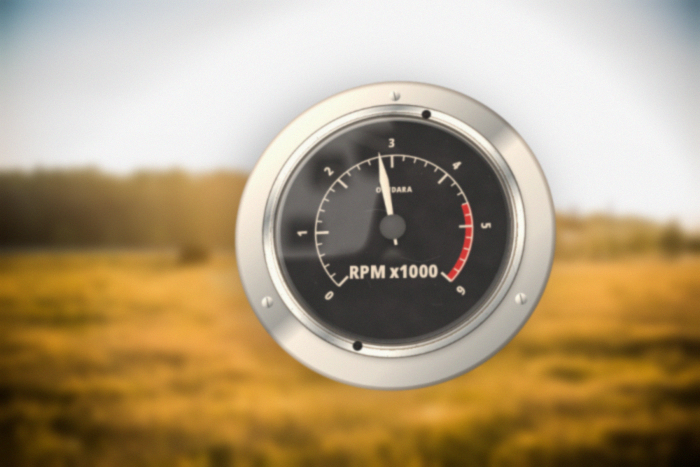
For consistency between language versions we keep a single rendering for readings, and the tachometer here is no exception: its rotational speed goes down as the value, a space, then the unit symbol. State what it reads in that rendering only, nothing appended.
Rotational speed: 2800 rpm
